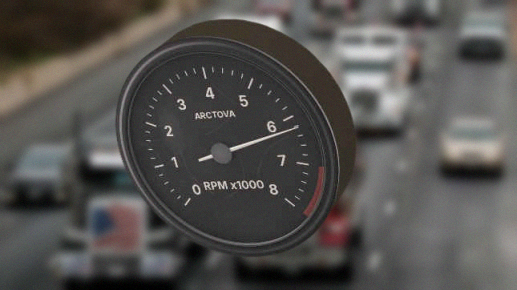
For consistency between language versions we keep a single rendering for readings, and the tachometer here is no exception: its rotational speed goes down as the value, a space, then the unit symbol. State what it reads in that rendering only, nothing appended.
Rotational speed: 6200 rpm
